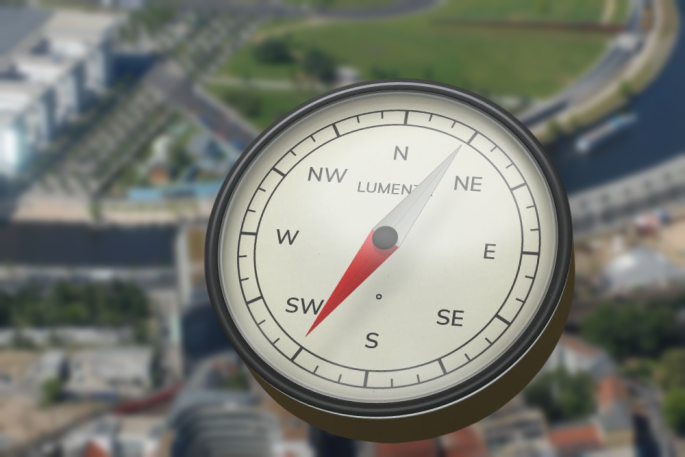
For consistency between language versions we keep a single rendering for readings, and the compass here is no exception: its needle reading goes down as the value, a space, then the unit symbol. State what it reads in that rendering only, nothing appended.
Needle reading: 210 °
